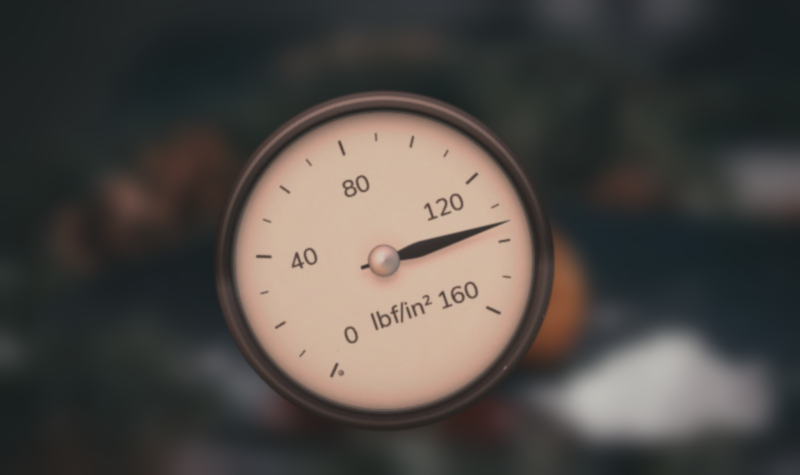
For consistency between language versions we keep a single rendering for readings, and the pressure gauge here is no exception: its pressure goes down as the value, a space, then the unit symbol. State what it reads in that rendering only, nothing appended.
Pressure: 135 psi
